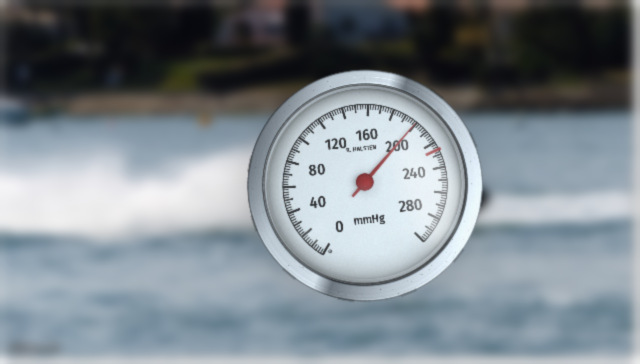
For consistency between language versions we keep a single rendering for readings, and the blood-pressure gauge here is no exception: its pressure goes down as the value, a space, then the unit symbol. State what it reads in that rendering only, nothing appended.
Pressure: 200 mmHg
